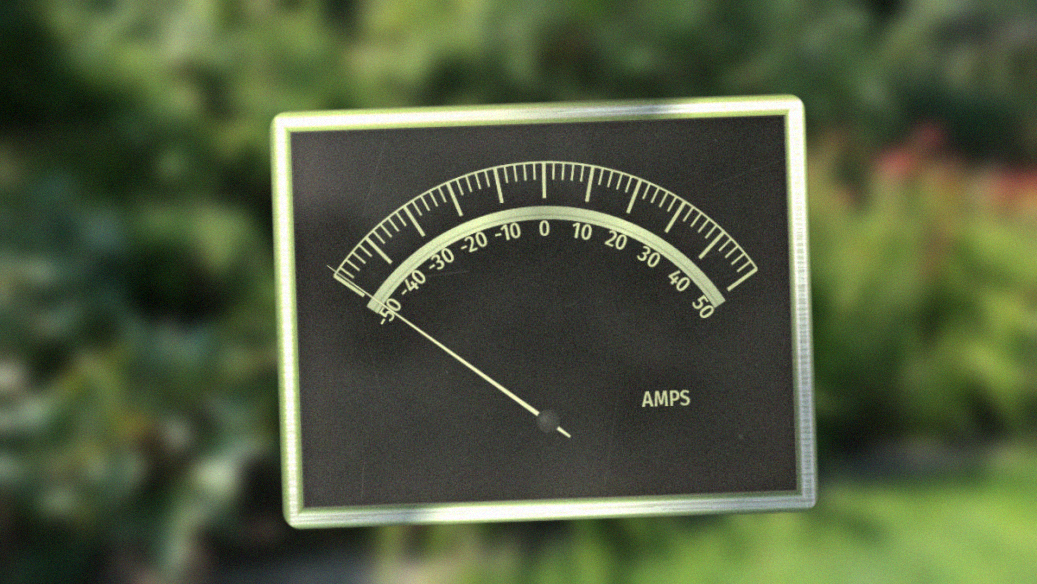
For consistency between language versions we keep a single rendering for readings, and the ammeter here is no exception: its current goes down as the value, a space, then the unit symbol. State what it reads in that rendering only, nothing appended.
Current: -49 A
